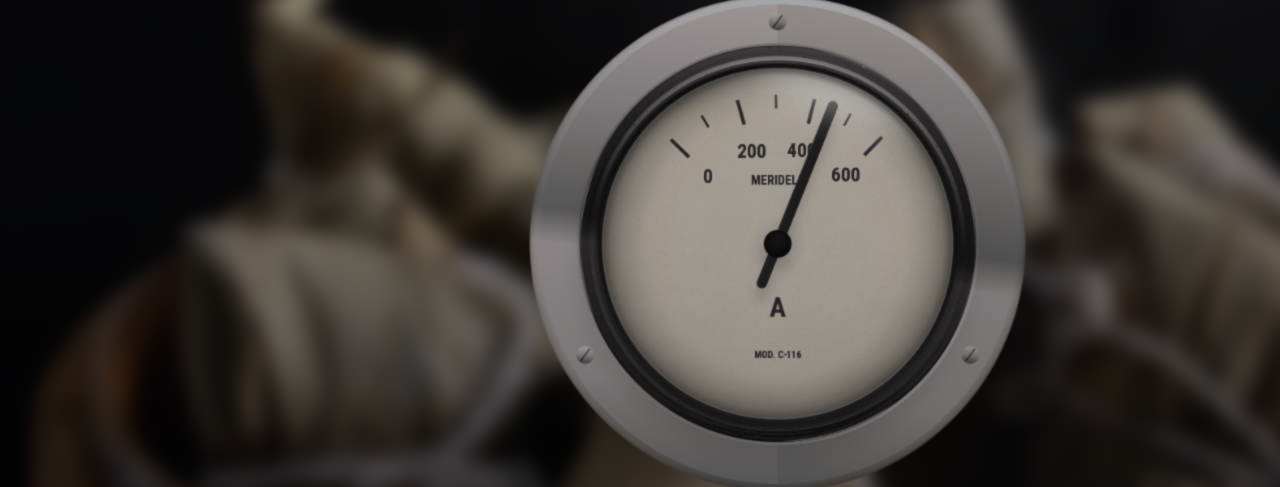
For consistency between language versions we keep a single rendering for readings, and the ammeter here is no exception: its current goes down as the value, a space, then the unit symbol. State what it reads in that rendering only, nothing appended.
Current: 450 A
